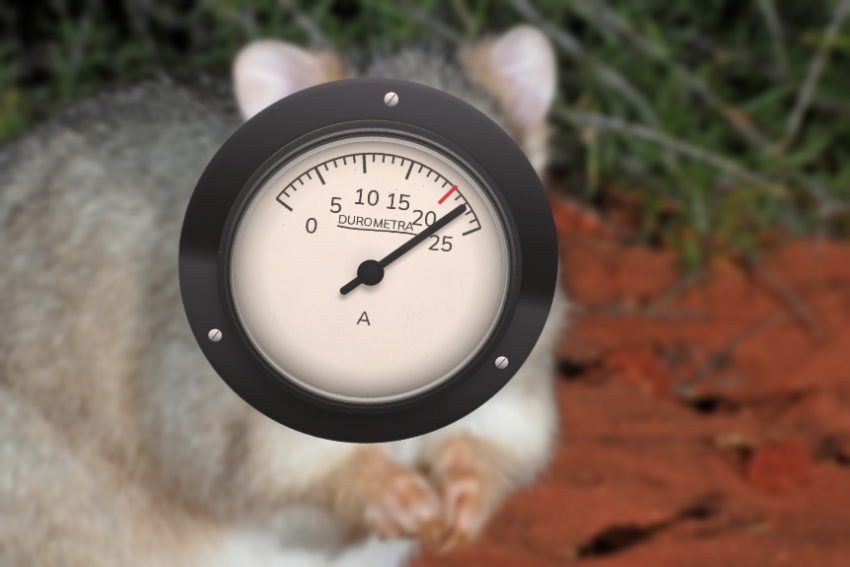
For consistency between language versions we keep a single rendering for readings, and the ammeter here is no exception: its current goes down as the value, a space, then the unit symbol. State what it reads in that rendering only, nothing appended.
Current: 22 A
